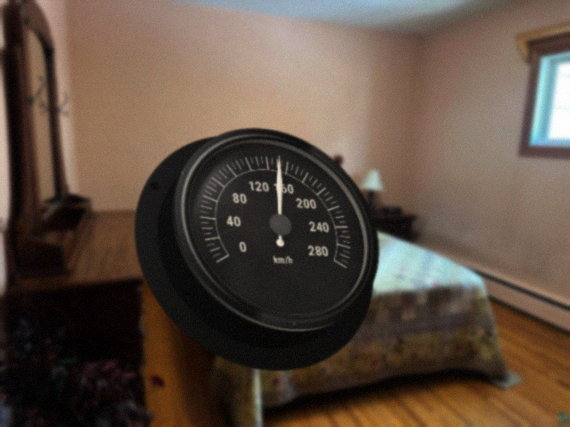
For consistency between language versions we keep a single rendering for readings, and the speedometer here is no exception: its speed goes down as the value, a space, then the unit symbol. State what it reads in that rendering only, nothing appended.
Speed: 150 km/h
